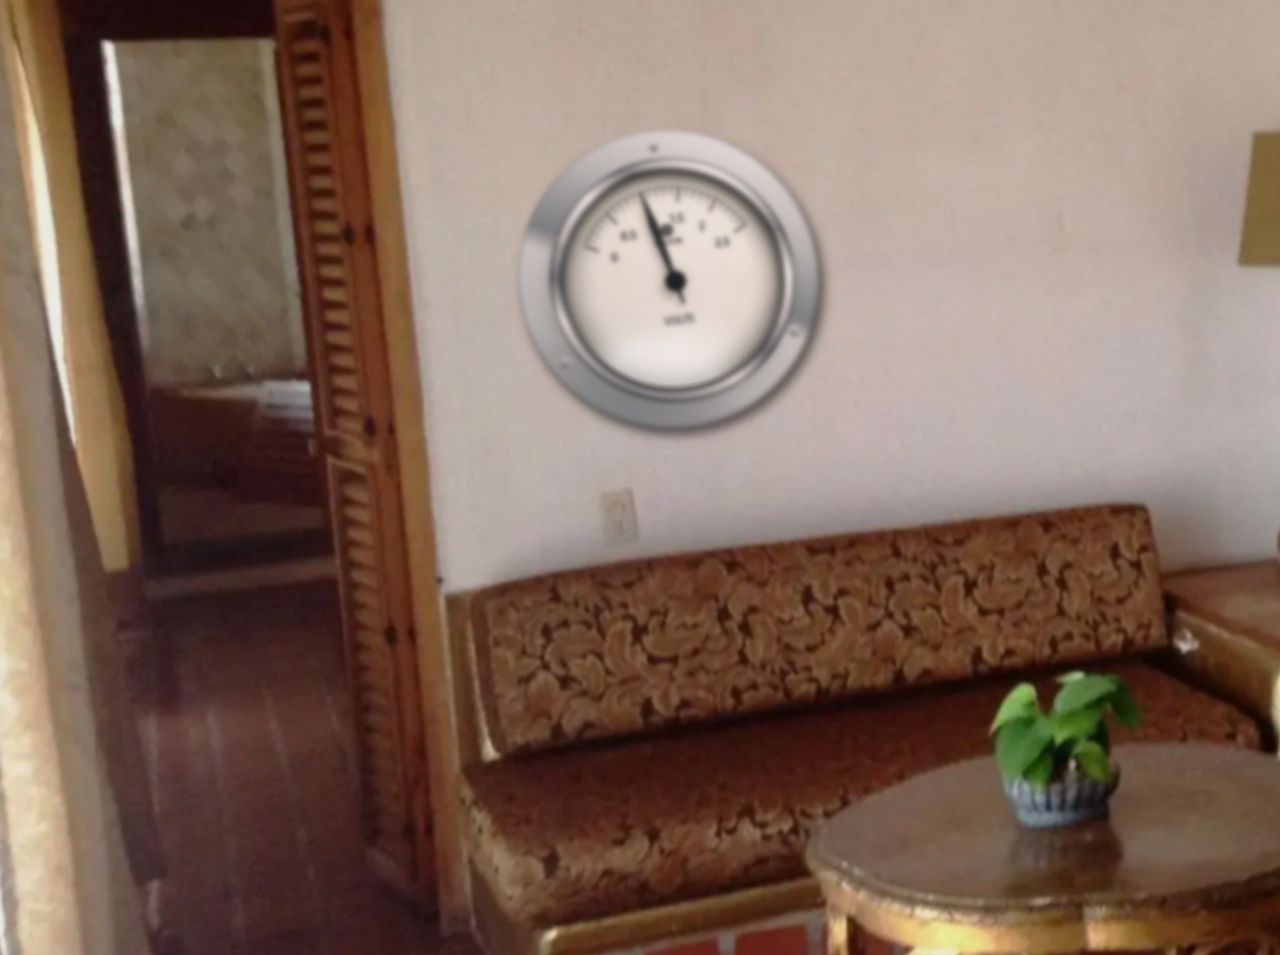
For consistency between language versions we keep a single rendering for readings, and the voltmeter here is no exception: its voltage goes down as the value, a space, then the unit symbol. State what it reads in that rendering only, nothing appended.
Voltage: 1 V
